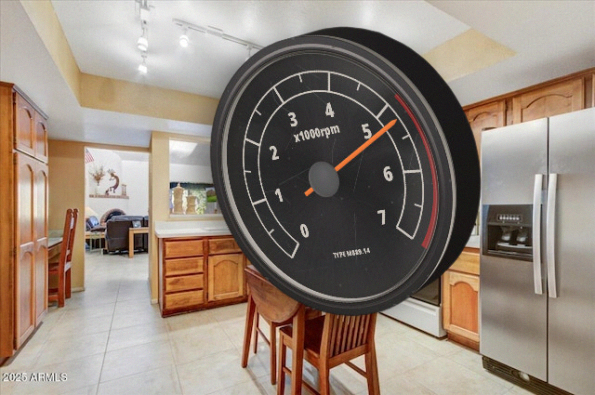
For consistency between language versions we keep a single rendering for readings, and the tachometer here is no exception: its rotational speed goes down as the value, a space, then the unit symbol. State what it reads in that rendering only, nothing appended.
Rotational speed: 5250 rpm
